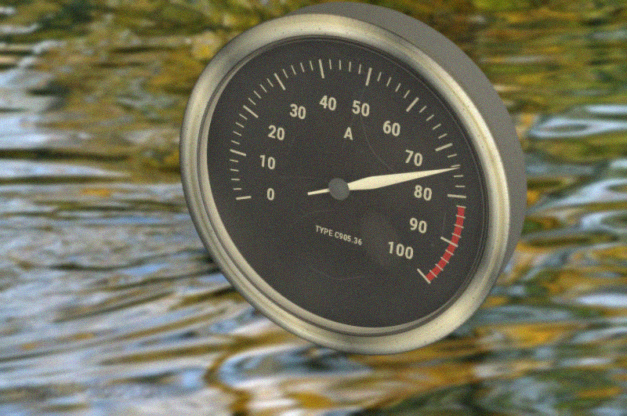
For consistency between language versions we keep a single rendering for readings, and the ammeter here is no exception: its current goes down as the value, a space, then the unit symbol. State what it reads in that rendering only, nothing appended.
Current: 74 A
